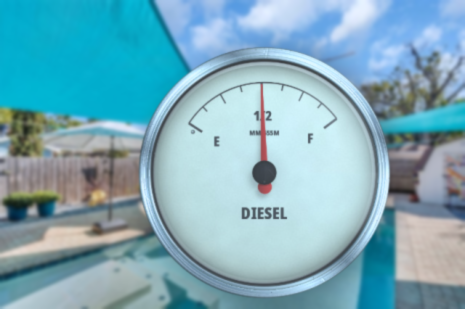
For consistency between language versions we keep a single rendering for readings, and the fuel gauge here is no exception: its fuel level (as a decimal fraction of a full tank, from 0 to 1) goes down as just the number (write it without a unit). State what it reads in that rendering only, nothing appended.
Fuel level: 0.5
